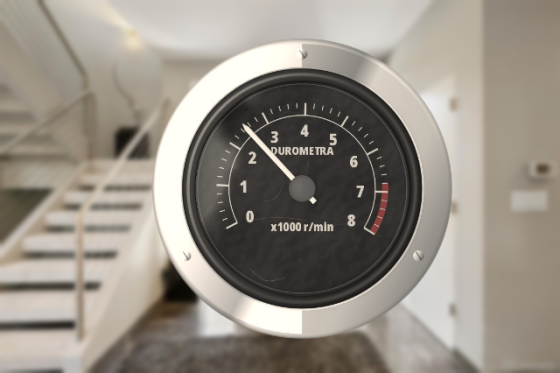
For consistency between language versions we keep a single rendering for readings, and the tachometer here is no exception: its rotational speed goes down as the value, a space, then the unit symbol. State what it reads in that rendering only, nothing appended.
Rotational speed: 2500 rpm
